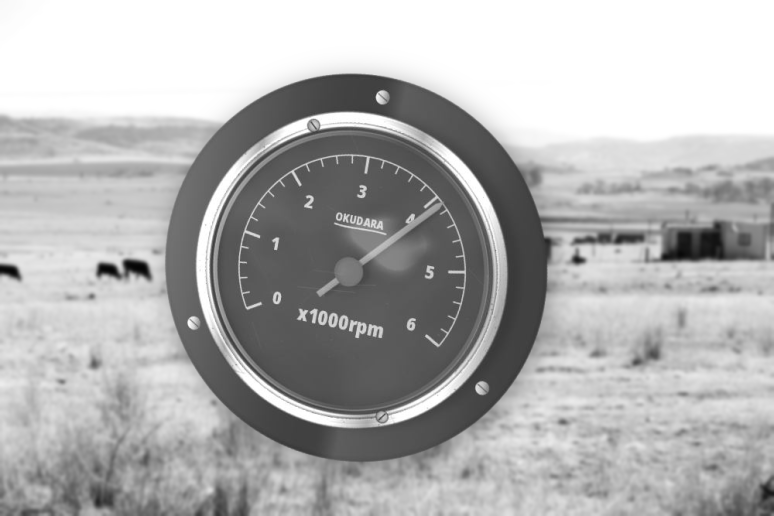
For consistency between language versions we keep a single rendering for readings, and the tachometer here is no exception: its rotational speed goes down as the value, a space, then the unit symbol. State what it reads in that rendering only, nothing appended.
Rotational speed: 4100 rpm
